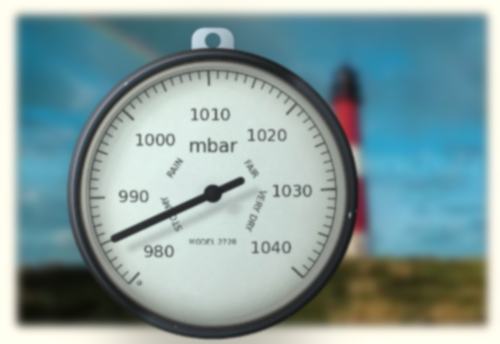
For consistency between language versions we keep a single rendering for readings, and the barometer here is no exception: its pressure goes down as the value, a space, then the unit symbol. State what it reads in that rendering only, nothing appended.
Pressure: 985 mbar
